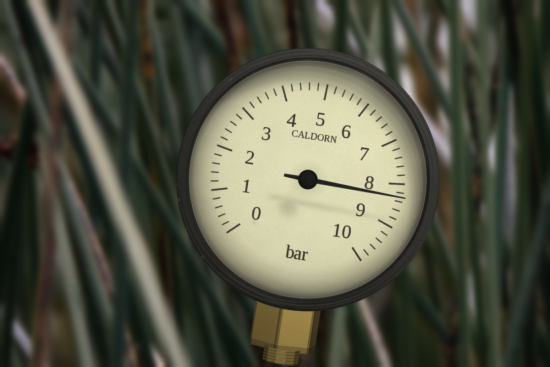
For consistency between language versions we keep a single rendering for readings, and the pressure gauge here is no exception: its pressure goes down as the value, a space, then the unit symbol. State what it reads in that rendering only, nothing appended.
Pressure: 8.3 bar
